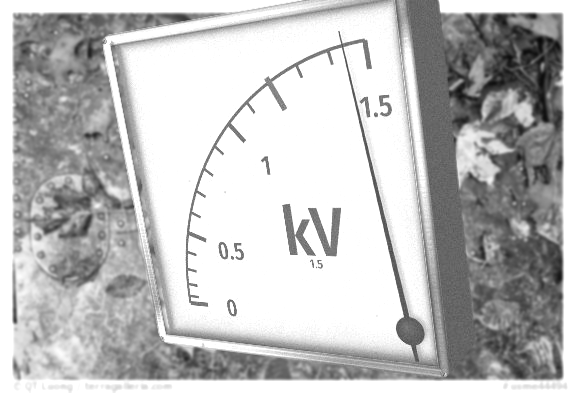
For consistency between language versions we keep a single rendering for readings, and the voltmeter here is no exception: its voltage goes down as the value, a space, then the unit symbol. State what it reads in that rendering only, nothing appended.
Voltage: 1.45 kV
